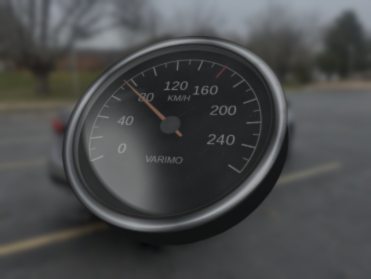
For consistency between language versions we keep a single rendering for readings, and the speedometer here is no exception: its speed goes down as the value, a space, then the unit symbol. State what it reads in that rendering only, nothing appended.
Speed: 75 km/h
